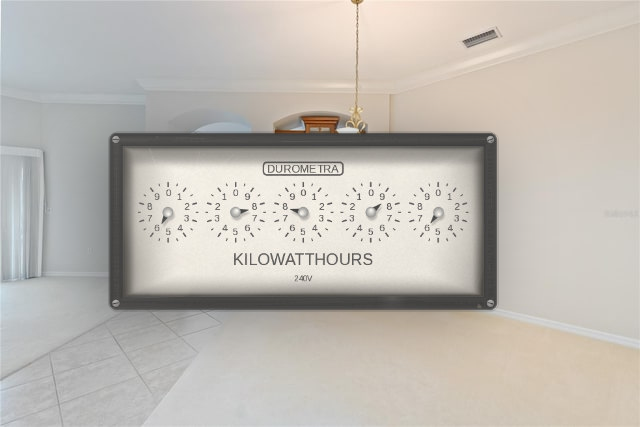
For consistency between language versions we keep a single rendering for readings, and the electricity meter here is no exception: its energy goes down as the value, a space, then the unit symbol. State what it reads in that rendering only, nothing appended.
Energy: 57786 kWh
